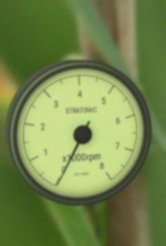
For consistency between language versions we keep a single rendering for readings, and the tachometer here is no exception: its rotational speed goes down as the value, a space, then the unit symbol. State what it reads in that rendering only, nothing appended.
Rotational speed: 0 rpm
